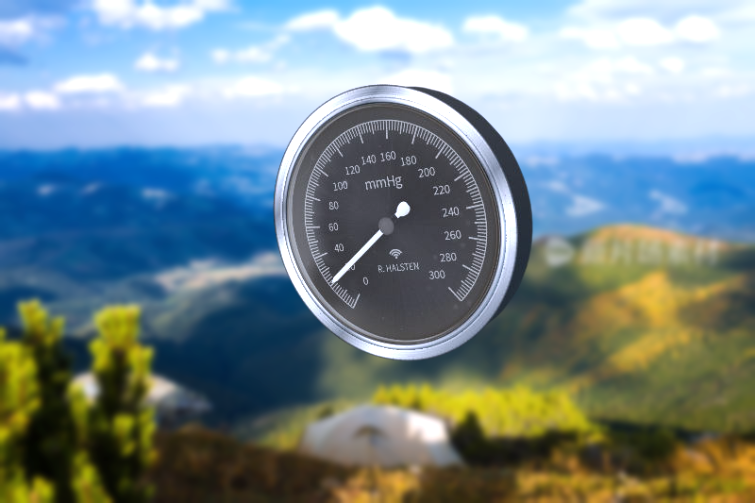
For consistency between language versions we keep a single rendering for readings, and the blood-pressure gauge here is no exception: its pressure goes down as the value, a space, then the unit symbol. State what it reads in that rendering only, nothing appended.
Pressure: 20 mmHg
